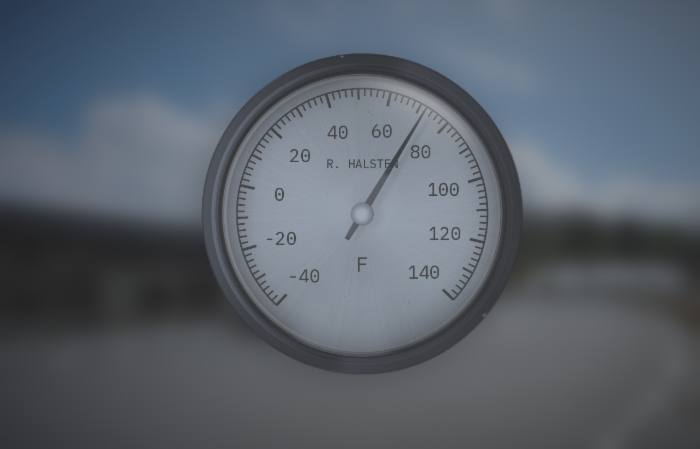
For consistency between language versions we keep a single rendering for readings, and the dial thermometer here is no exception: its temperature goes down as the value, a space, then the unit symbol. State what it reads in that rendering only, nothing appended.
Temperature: 72 °F
